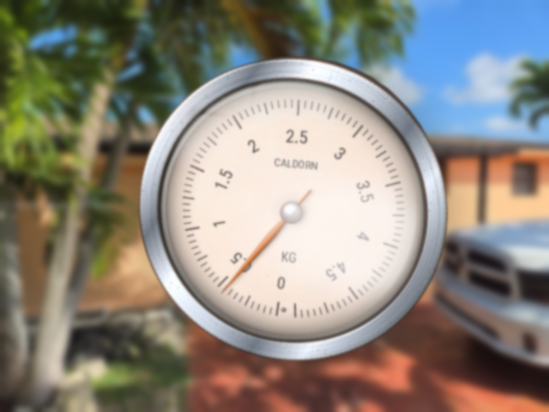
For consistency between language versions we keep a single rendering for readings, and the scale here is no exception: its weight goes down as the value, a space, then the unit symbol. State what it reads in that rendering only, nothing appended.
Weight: 0.45 kg
